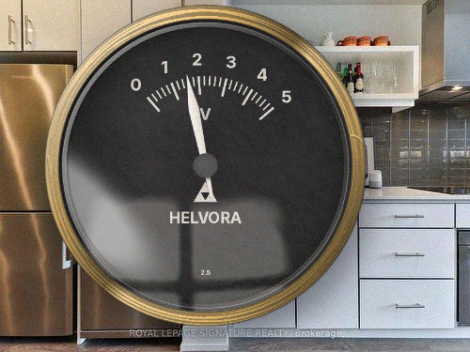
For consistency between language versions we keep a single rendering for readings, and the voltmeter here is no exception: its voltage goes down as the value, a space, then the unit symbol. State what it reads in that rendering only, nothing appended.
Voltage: 1.6 V
